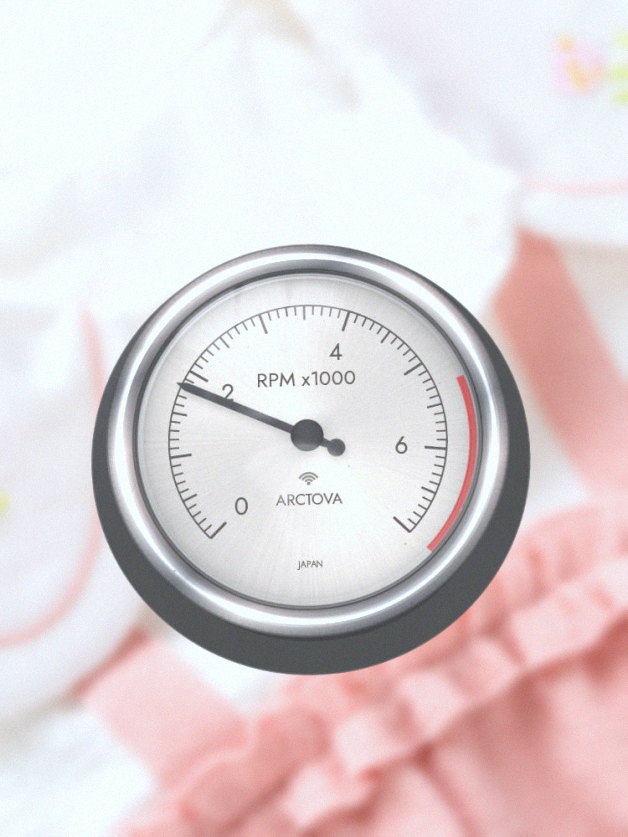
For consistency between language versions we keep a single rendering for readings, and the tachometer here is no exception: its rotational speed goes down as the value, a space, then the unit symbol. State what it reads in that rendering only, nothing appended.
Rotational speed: 1800 rpm
